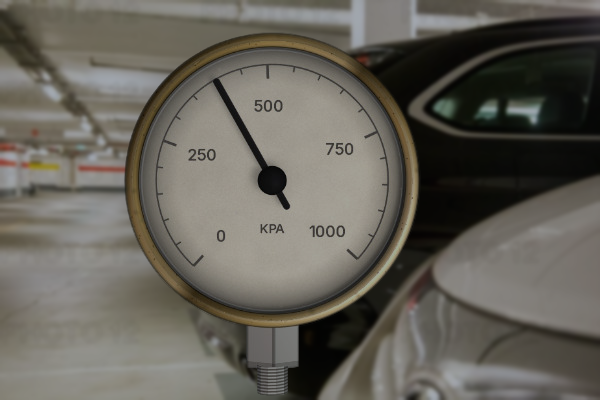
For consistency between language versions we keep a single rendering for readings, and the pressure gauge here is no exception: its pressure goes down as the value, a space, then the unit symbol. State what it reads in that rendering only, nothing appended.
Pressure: 400 kPa
